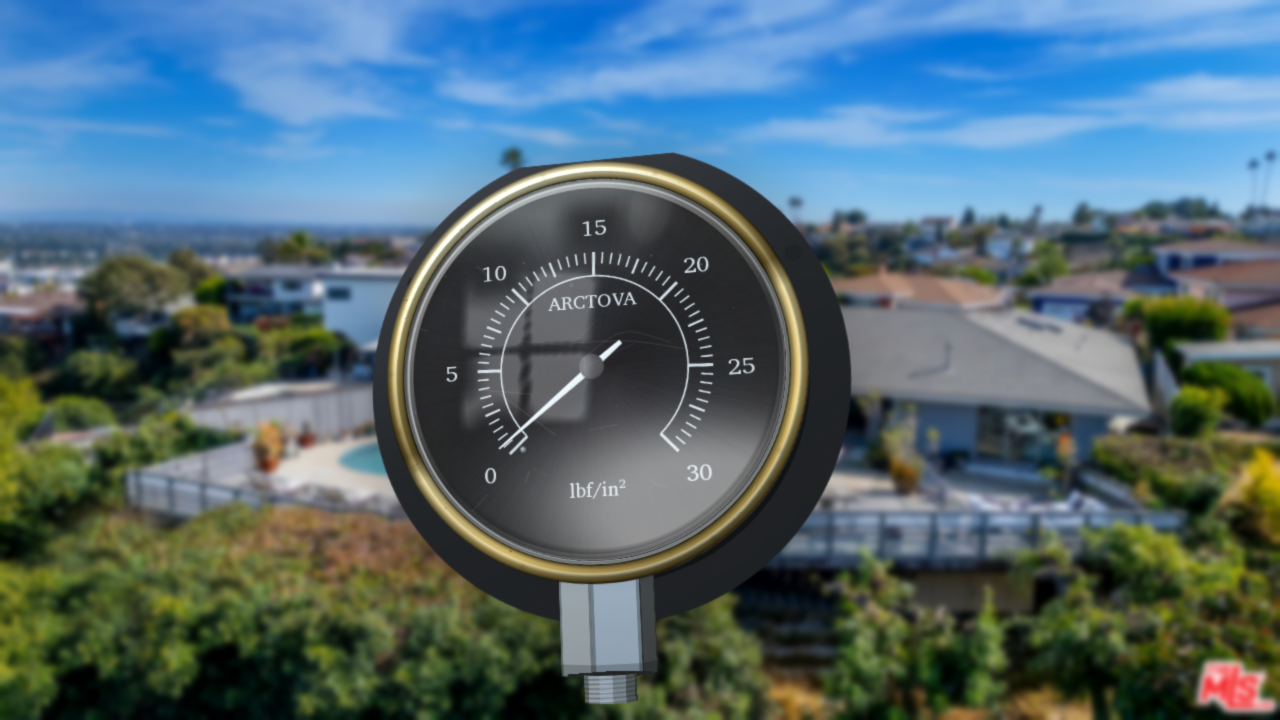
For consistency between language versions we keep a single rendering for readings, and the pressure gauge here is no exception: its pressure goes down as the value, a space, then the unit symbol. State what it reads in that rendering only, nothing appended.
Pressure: 0.5 psi
